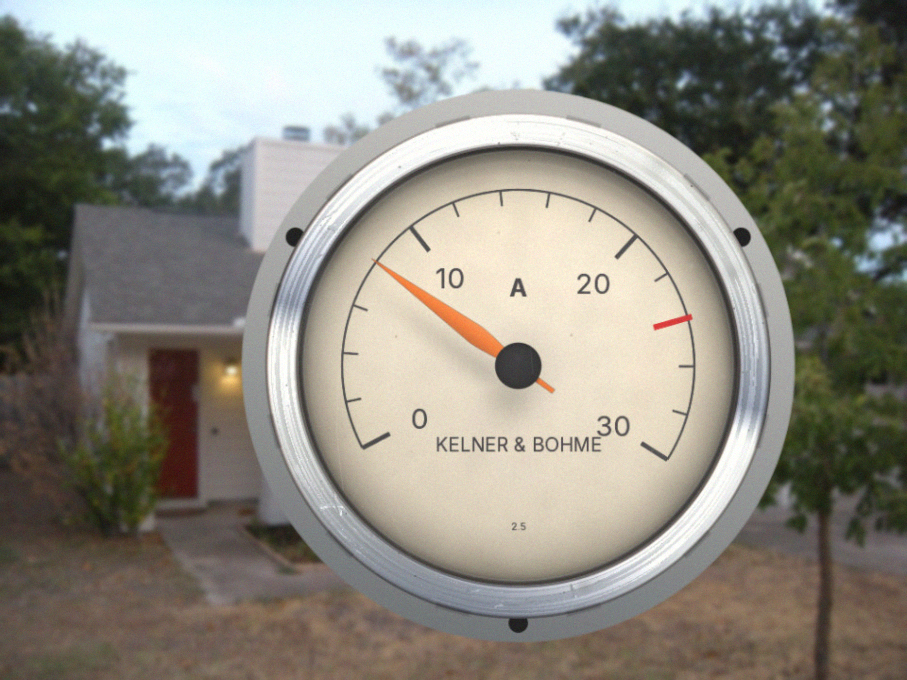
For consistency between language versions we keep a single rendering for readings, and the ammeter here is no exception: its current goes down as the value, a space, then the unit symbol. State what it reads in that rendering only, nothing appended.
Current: 8 A
